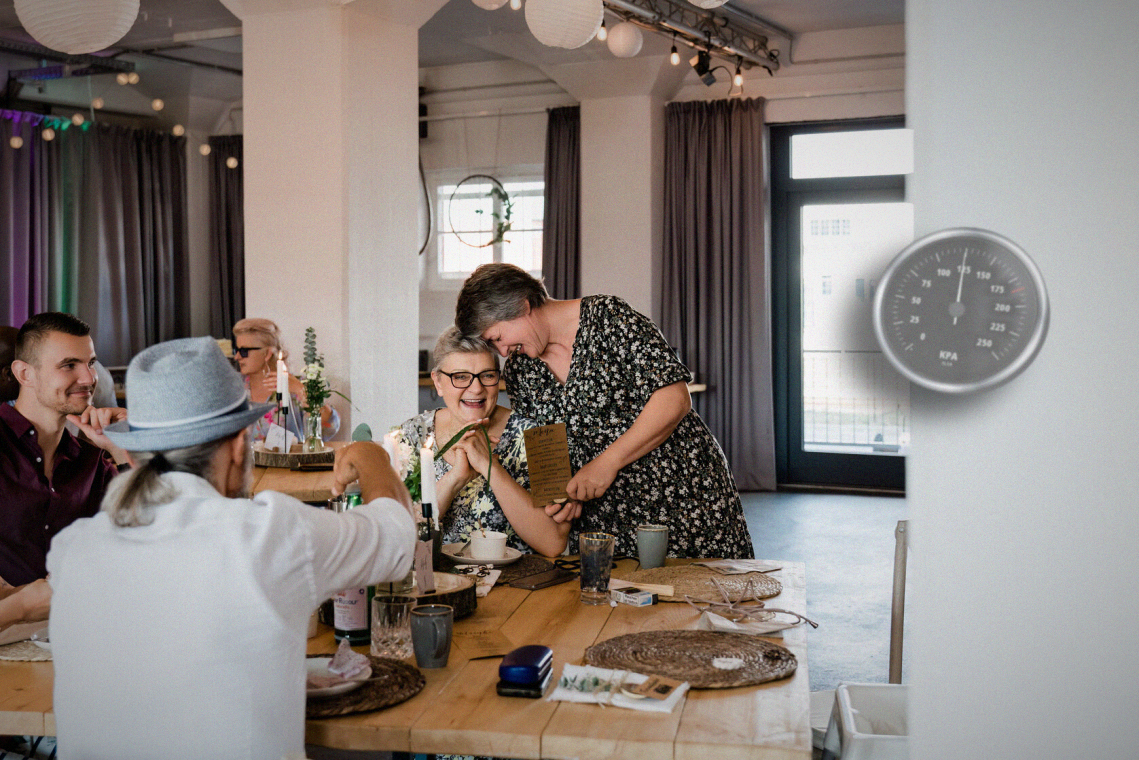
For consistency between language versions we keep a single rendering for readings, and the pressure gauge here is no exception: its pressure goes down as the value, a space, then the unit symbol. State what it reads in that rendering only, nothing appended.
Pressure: 125 kPa
